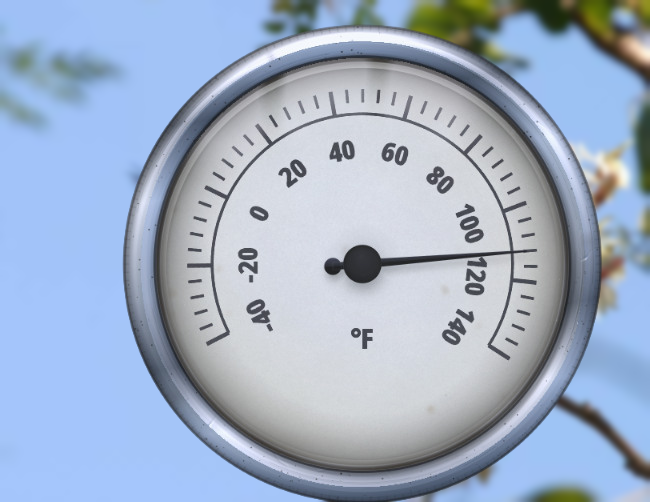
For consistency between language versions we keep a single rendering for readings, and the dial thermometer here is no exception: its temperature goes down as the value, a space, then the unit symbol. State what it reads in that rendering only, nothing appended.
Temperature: 112 °F
